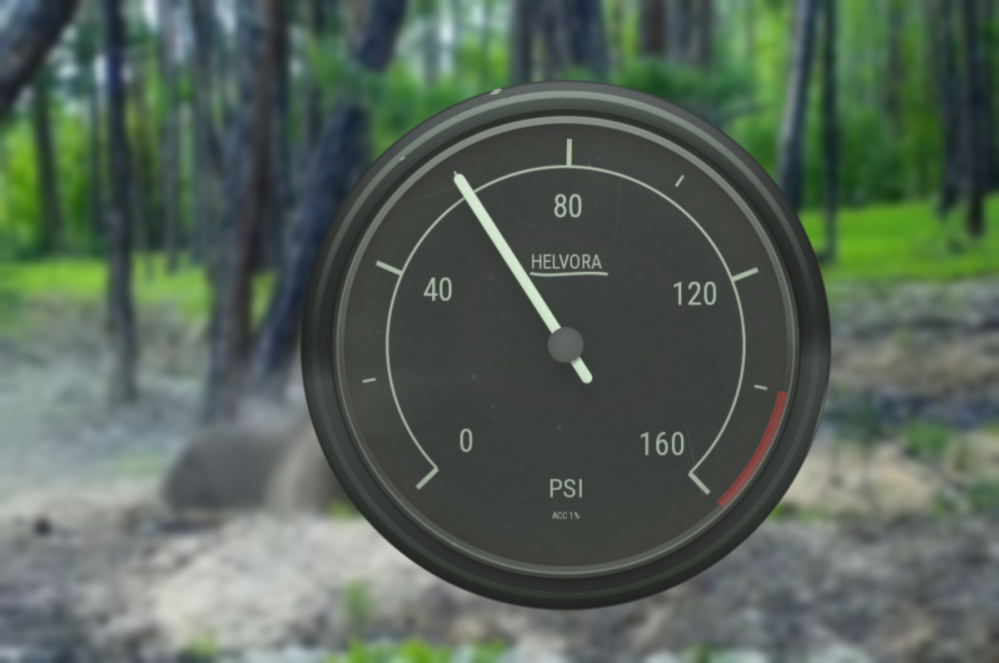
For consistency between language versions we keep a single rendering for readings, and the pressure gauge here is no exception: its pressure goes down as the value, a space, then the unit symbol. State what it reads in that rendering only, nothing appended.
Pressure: 60 psi
